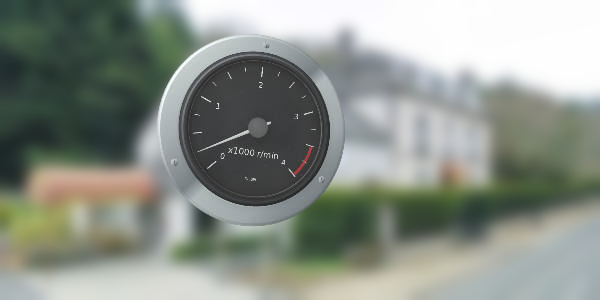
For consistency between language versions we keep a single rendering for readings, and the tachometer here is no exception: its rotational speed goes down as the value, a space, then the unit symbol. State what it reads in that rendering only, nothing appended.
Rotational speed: 250 rpm
